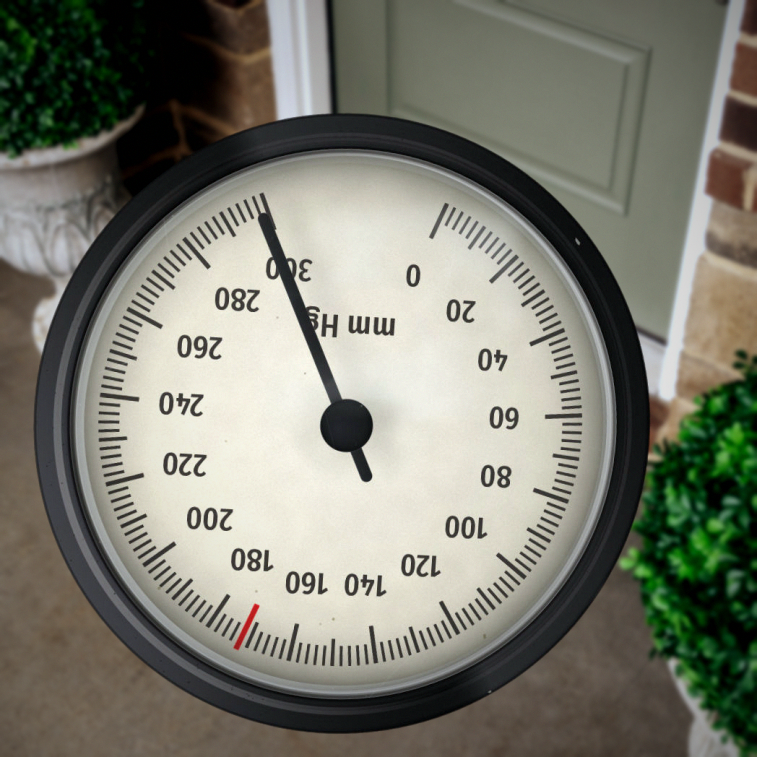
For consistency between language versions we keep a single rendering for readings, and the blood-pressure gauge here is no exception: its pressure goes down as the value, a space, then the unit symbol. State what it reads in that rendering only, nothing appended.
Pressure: 298 mmHg
